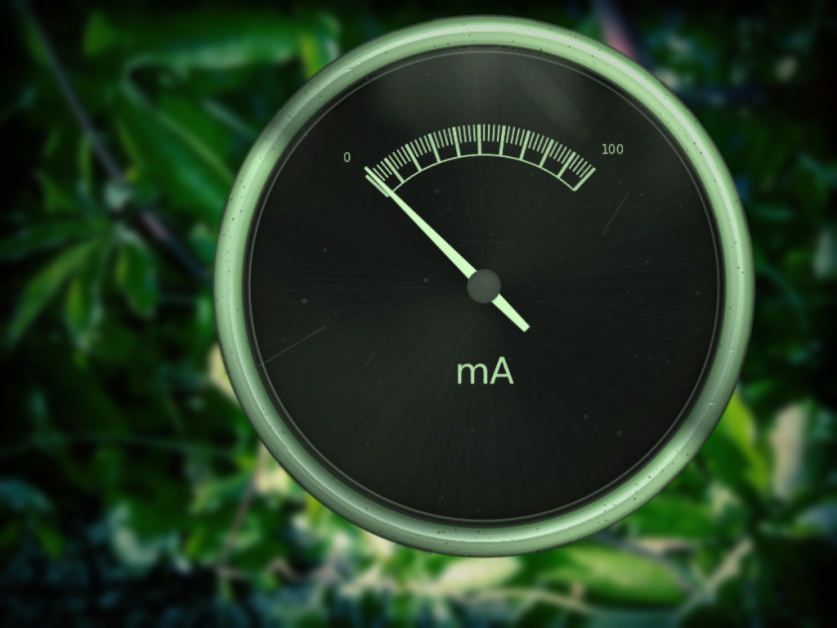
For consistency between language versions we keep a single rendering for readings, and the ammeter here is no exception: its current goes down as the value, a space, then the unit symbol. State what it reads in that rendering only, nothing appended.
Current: 2 mA
